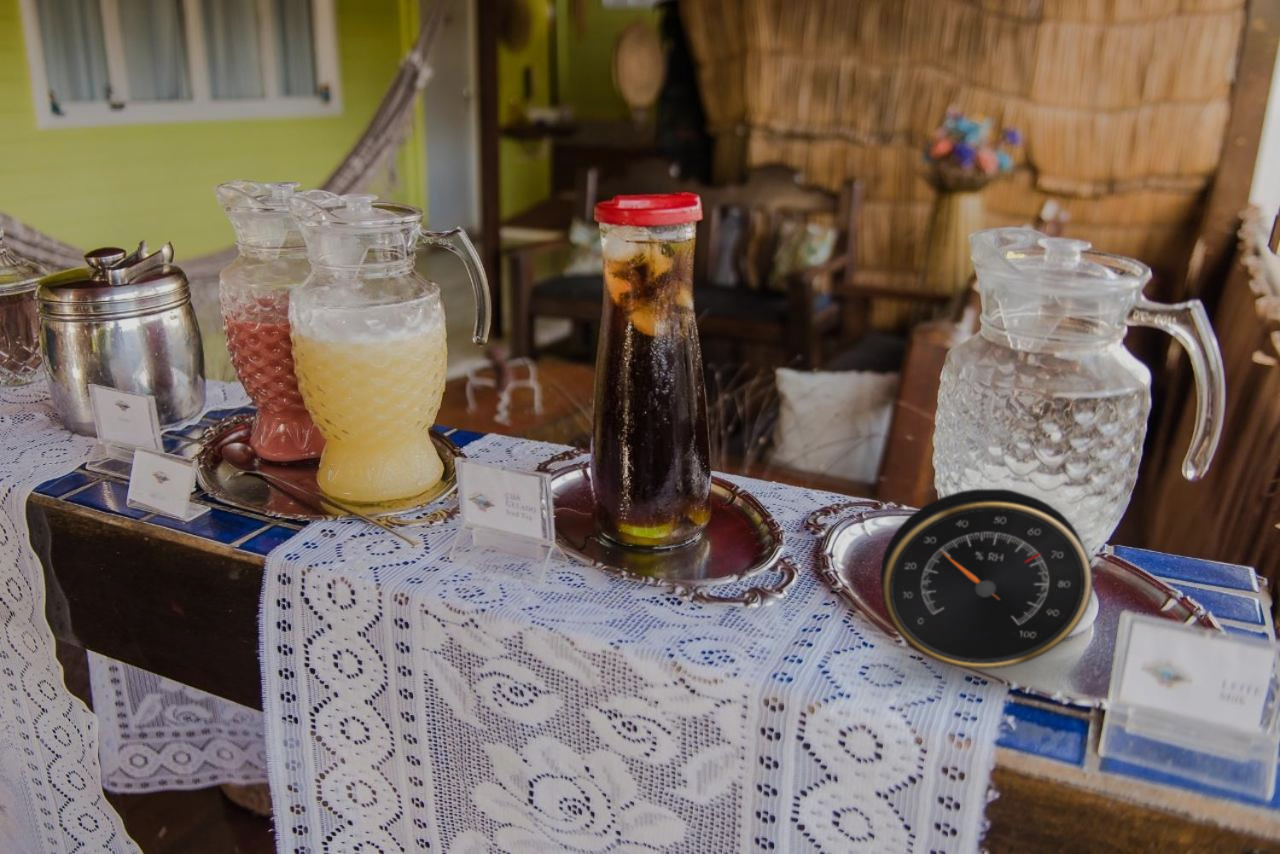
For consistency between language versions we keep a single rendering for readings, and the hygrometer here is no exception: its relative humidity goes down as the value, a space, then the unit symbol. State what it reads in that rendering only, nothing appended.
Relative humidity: 30 %
